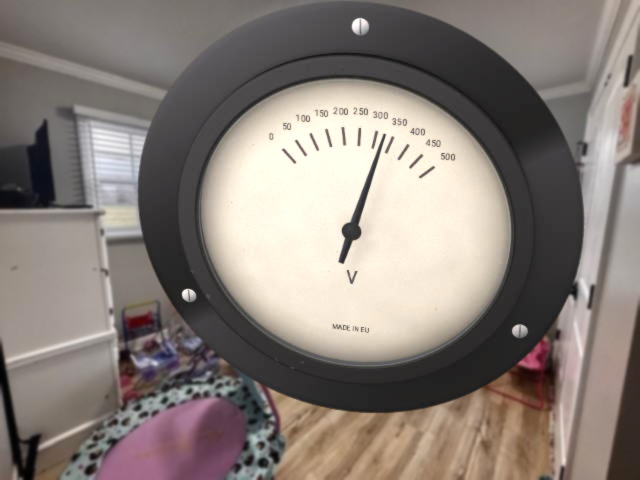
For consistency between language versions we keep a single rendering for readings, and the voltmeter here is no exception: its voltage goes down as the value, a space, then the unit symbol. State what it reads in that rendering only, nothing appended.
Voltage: 325 V
